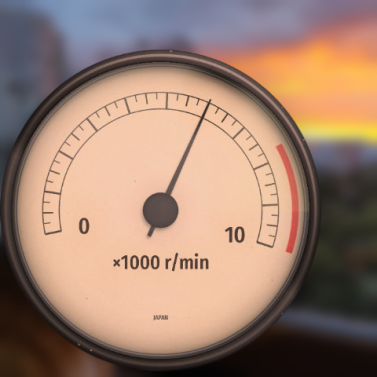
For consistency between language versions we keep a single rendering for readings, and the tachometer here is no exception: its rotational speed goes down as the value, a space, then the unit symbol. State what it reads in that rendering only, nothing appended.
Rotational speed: 6000 rpm
